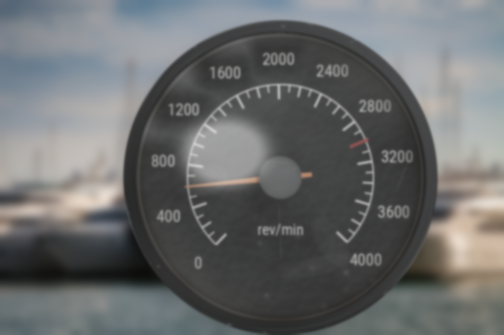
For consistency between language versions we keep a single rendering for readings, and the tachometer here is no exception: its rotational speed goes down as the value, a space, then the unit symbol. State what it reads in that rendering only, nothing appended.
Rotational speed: 600 rpm
